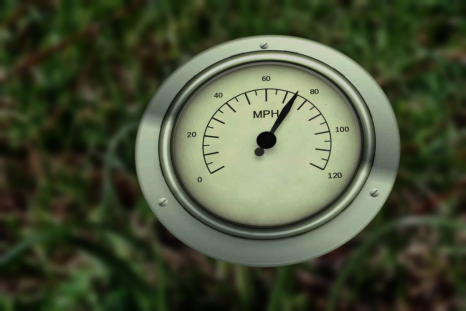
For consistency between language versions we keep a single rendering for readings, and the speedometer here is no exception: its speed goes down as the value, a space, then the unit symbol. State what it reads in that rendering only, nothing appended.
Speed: 75 mph
